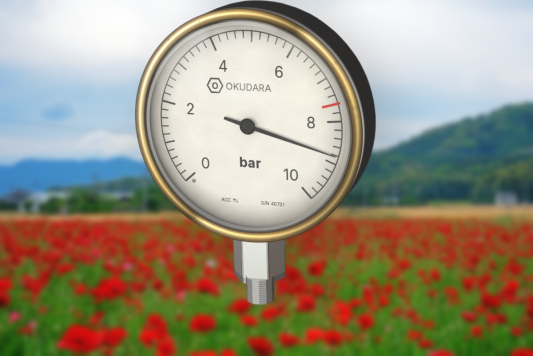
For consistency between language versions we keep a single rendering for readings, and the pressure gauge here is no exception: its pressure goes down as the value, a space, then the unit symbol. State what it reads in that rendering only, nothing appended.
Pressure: 8.8 bar
